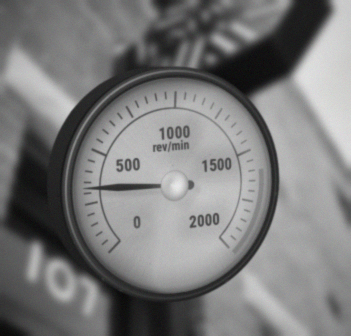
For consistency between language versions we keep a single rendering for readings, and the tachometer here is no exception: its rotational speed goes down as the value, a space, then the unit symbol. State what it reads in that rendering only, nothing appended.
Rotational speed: 325 rpm
